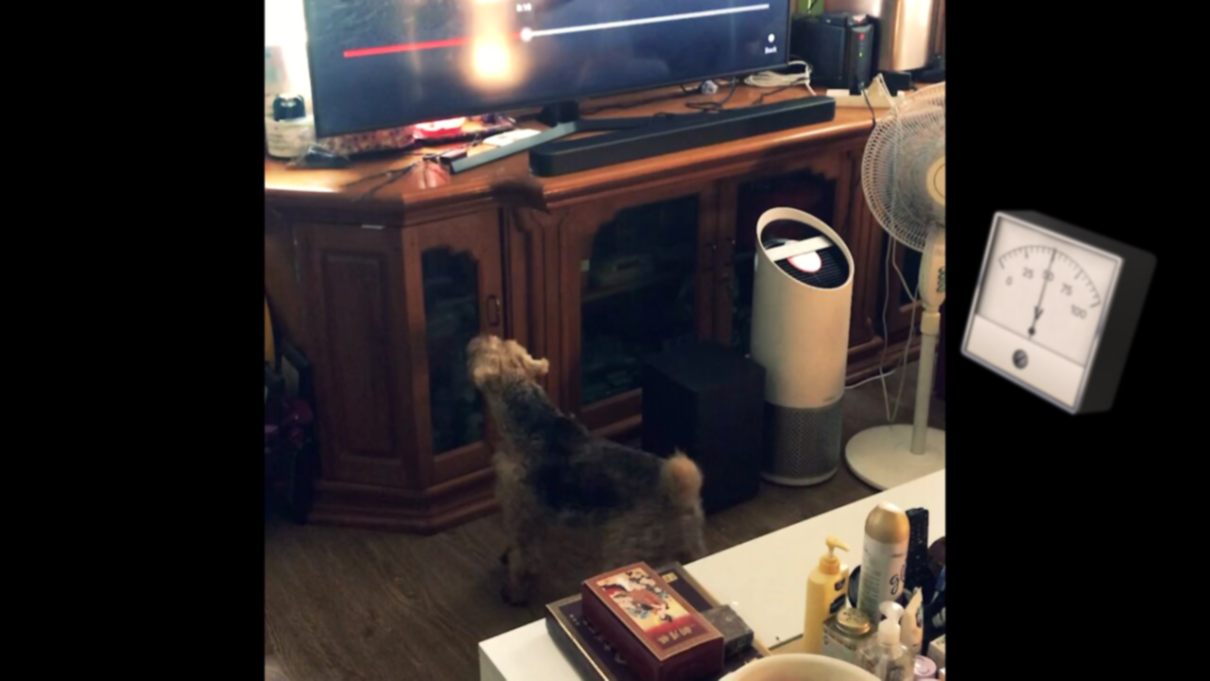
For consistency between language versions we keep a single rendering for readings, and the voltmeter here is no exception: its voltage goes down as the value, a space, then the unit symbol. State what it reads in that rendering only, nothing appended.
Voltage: 50 V
